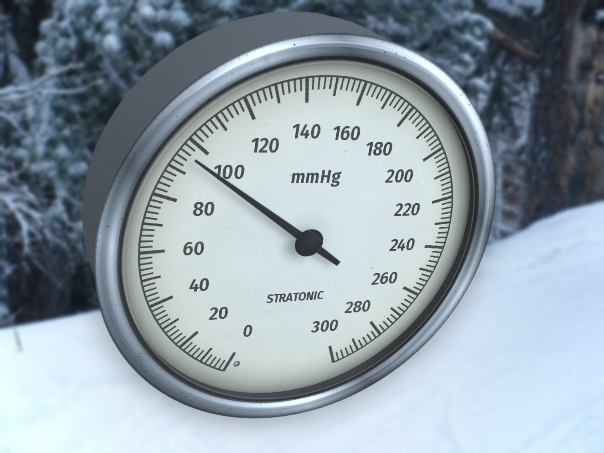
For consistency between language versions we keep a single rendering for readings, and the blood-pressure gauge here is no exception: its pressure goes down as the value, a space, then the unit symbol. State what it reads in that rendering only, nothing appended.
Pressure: 96 mmHg
